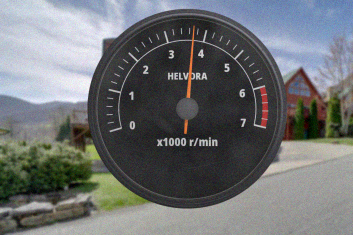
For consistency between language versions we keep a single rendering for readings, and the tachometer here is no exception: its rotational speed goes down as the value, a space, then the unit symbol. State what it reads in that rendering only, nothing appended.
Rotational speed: 3700 rpm
